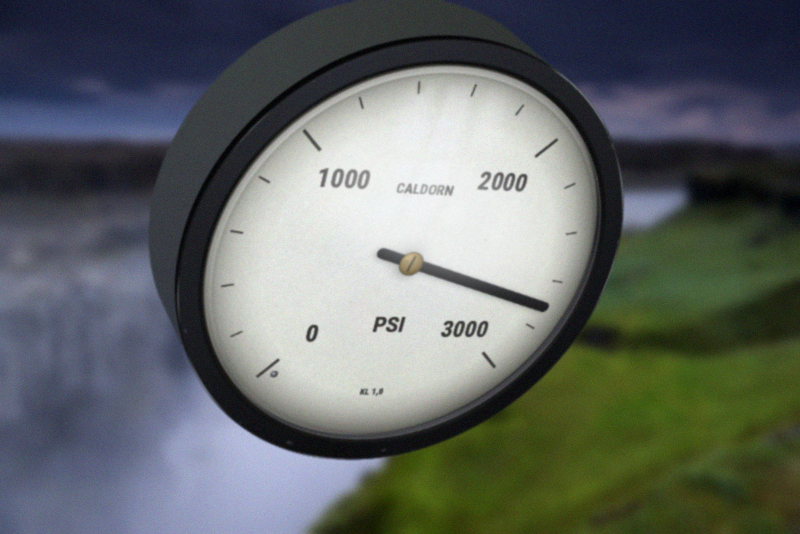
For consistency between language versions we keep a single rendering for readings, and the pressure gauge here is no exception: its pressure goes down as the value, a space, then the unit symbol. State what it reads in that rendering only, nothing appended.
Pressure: 2700 psi
